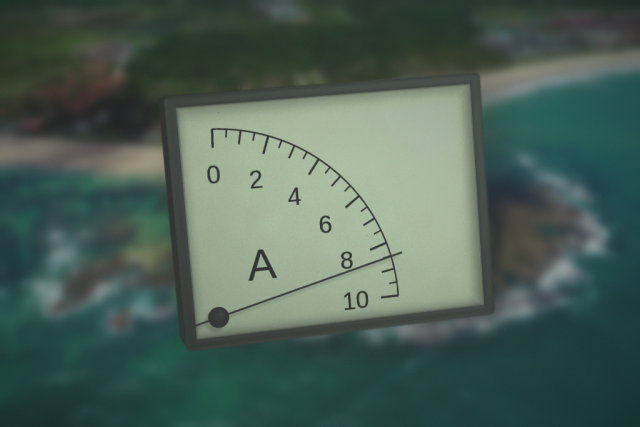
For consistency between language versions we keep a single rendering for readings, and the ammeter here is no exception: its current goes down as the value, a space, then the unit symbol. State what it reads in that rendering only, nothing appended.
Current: 8.5 A
